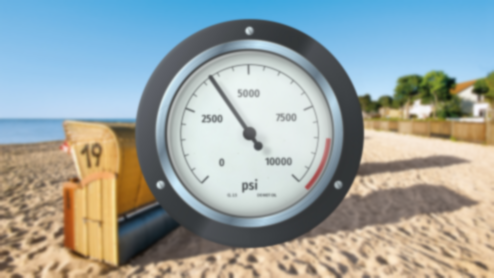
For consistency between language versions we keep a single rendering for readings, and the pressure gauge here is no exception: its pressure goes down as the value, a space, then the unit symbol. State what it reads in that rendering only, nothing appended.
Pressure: 3750 psi
